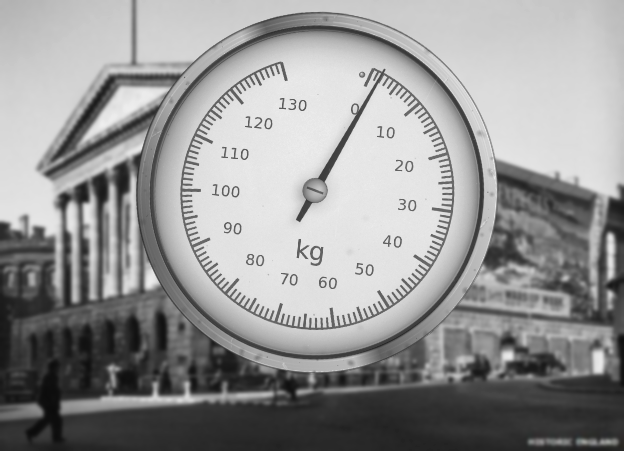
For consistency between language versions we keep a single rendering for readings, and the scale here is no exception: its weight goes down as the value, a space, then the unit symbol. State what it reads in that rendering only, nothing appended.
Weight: 2 kg
